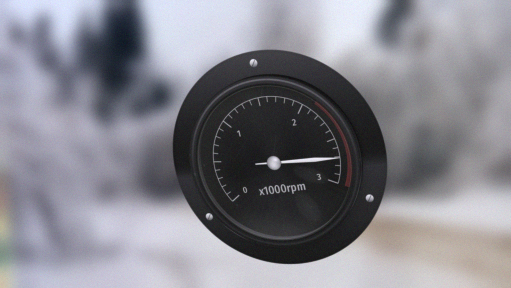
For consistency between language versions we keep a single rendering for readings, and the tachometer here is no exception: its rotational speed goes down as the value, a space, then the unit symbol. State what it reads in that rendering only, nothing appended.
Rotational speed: 2700 rpm
